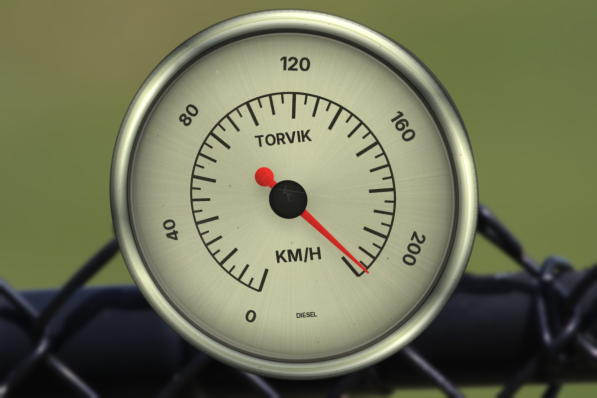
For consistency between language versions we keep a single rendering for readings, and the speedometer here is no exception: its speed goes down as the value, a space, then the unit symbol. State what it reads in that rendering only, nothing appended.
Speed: 215 km/h
